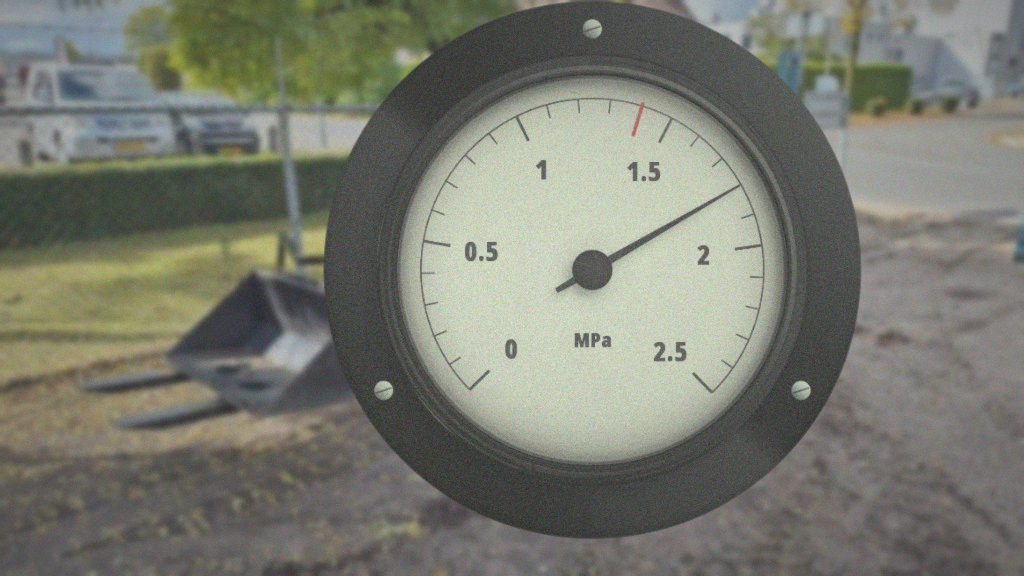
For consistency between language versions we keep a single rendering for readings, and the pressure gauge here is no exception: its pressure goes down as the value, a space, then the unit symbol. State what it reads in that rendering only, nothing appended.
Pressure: 1.8 MPa
